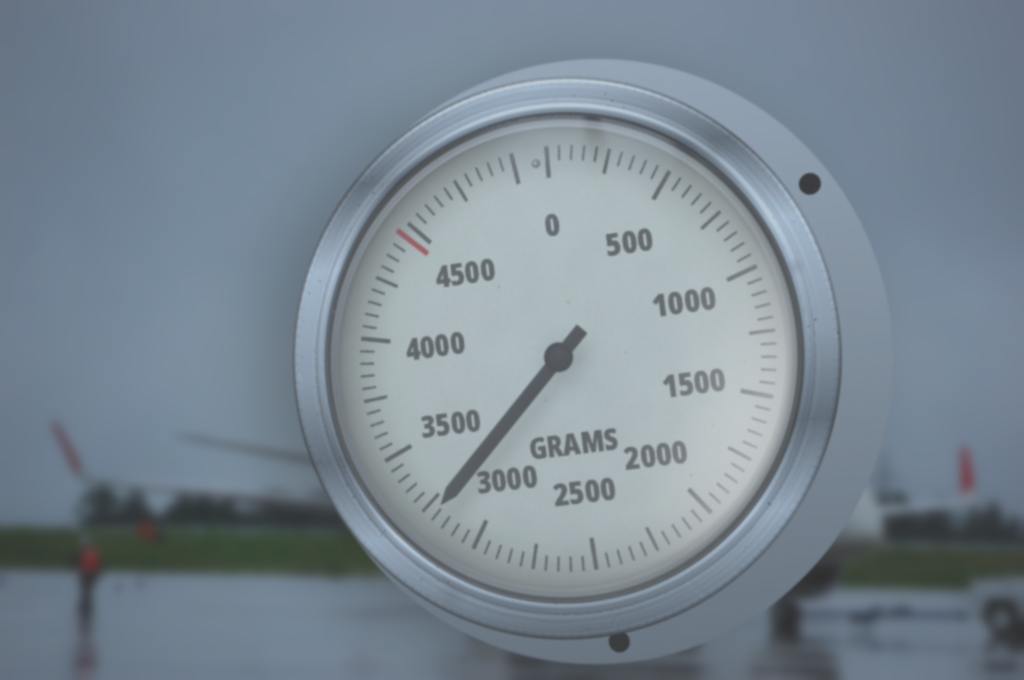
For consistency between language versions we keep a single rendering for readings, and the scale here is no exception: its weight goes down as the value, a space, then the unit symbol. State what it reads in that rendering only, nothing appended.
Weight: 3200 g
